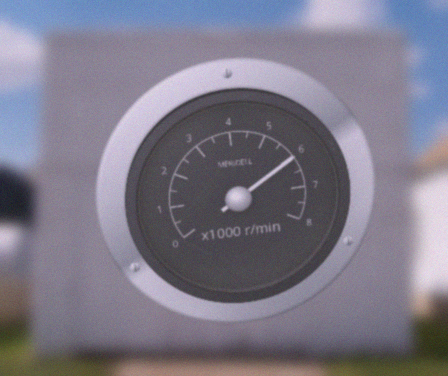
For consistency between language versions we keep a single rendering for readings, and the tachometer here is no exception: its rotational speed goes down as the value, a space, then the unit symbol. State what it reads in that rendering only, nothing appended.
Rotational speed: 6000 rpm
